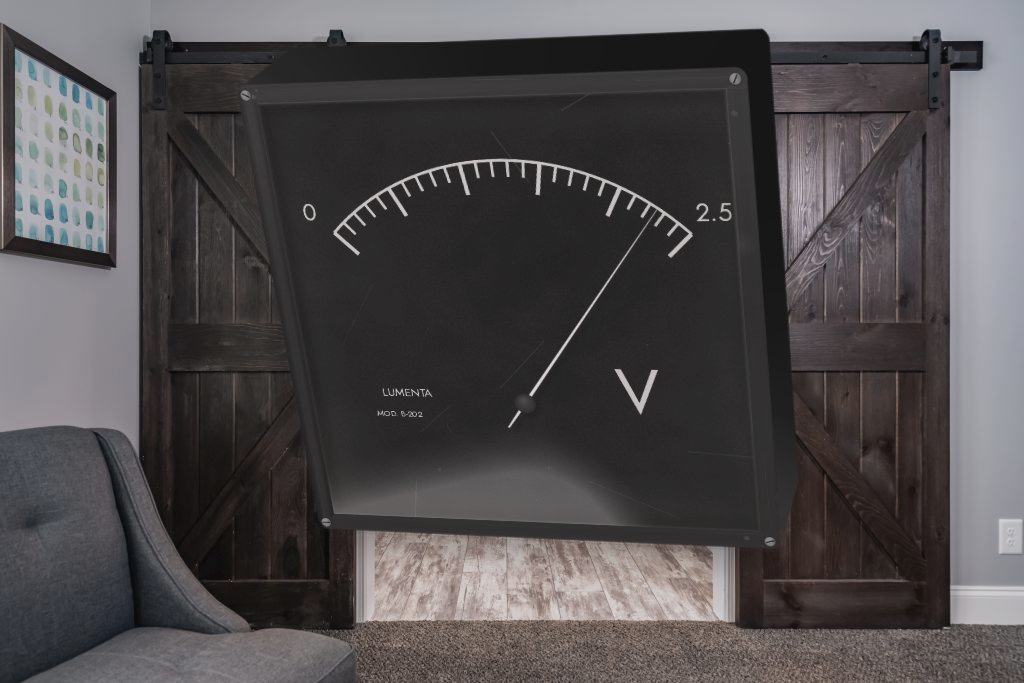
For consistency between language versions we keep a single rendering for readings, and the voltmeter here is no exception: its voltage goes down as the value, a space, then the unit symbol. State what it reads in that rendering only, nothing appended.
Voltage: 2.25 V
